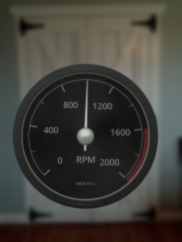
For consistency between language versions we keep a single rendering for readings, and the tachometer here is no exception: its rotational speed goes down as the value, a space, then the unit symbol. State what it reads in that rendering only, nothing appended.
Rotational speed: 1000 rpm
